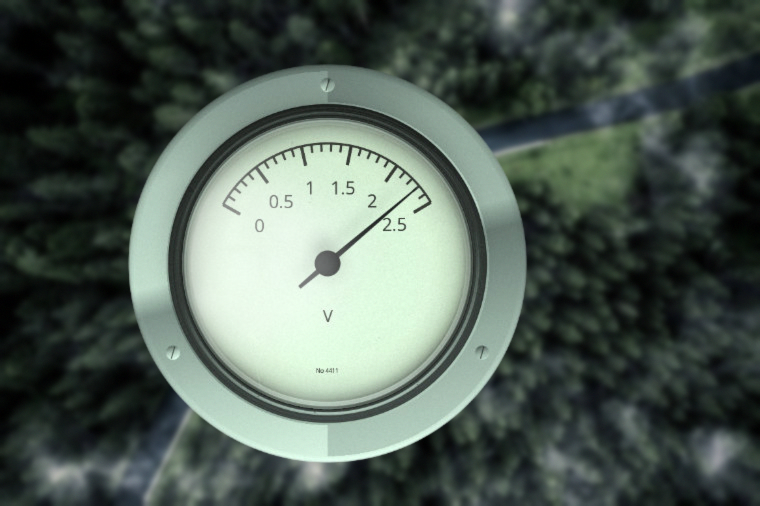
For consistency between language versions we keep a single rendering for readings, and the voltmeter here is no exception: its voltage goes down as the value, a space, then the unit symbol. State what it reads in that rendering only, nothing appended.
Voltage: 2.3 V
